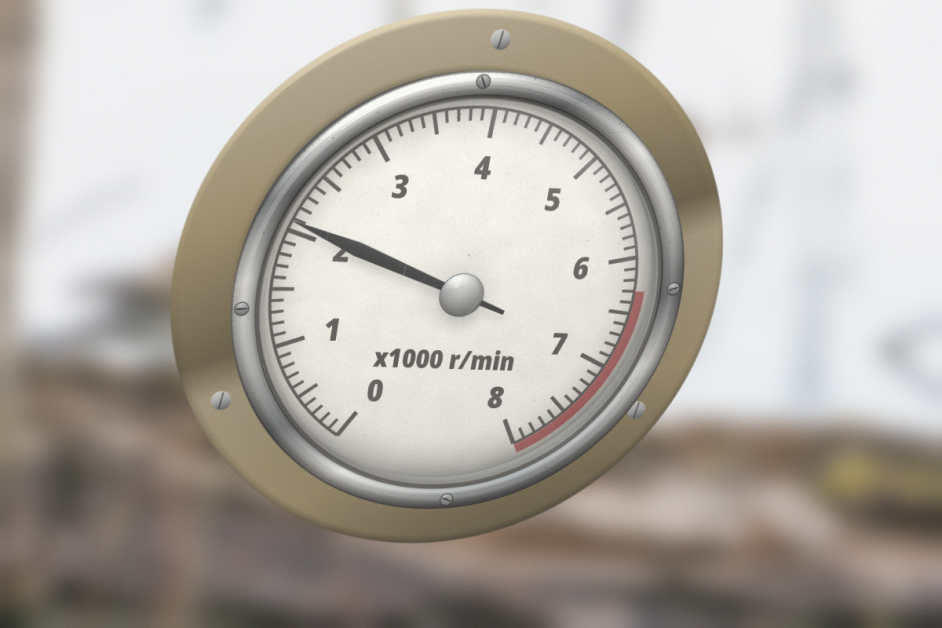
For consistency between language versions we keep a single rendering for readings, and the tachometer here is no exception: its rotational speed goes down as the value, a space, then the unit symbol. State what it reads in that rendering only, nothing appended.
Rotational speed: 2100 rpm
